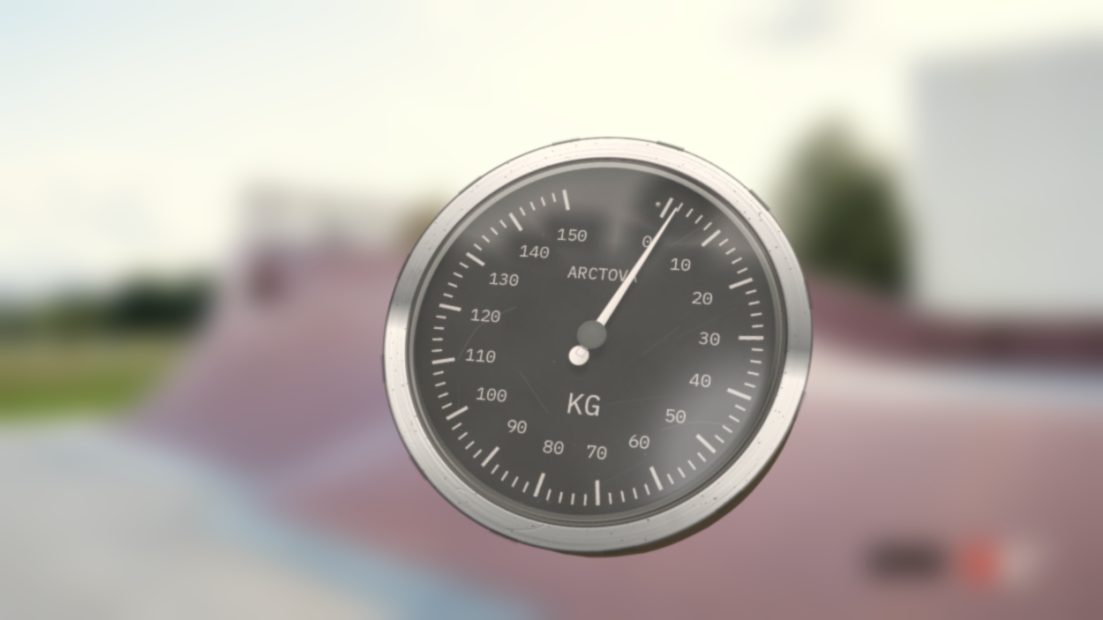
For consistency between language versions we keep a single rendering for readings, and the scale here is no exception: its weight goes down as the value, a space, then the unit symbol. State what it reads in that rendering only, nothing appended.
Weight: 2 kg
